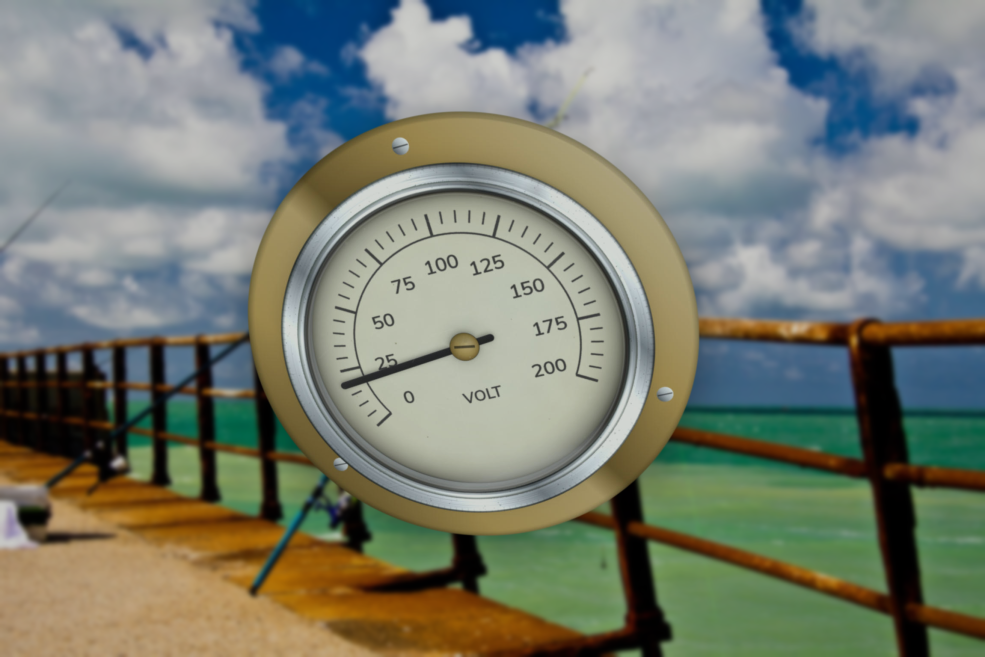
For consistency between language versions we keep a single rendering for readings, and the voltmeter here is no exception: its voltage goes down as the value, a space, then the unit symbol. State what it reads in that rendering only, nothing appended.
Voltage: 20 V
